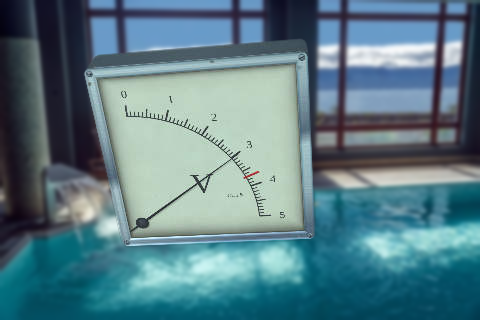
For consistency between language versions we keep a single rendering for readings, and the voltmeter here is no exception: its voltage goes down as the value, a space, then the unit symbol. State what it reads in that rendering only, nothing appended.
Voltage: 3 V
